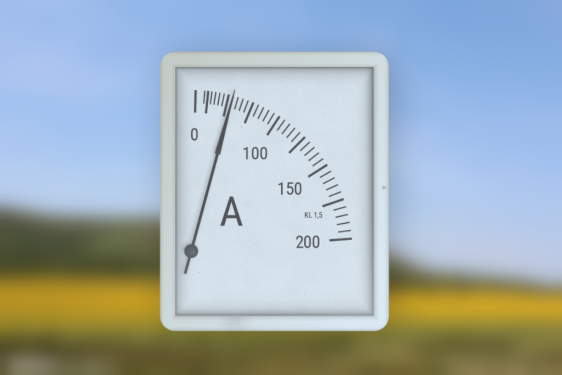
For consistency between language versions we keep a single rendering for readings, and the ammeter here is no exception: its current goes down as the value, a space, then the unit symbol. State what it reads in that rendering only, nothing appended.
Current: 55 A
